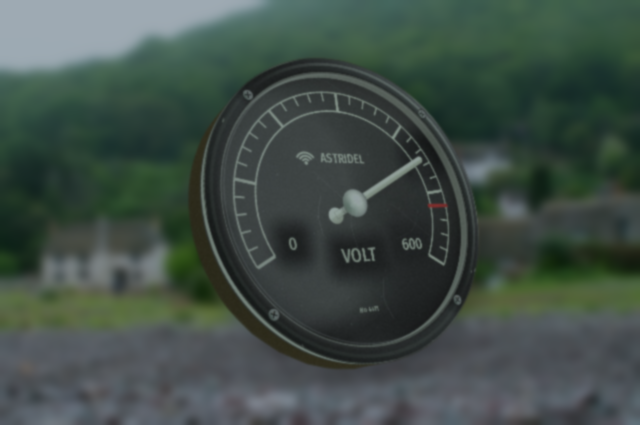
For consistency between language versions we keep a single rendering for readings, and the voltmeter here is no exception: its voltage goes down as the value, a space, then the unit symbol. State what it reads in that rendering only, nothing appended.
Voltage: 450 V
